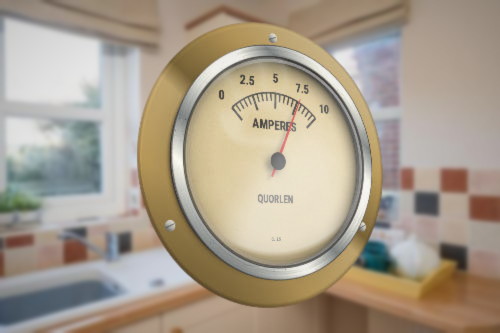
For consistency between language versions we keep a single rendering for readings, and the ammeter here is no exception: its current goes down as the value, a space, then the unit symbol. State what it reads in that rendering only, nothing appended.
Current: 7.5 A
